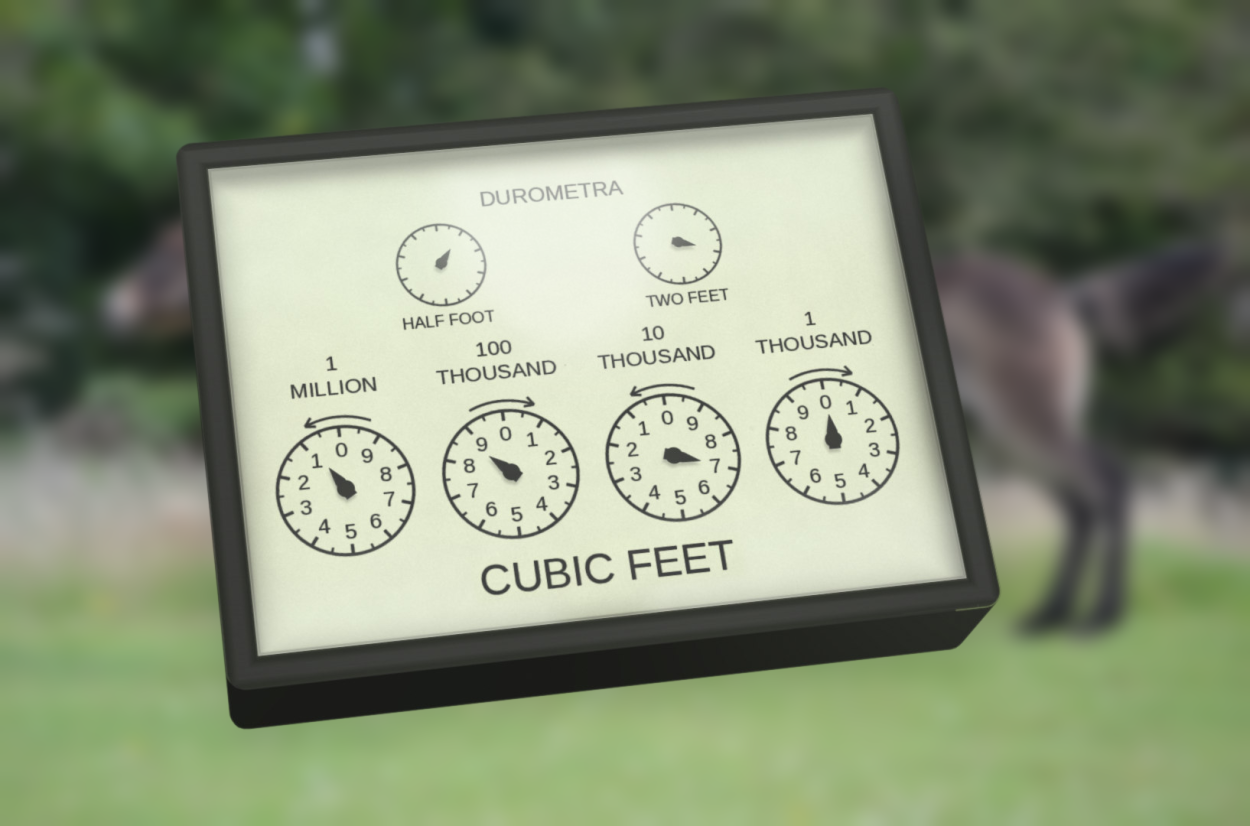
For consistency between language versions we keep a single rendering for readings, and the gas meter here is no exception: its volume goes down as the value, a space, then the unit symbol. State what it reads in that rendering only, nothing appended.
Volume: 87000 ft³
